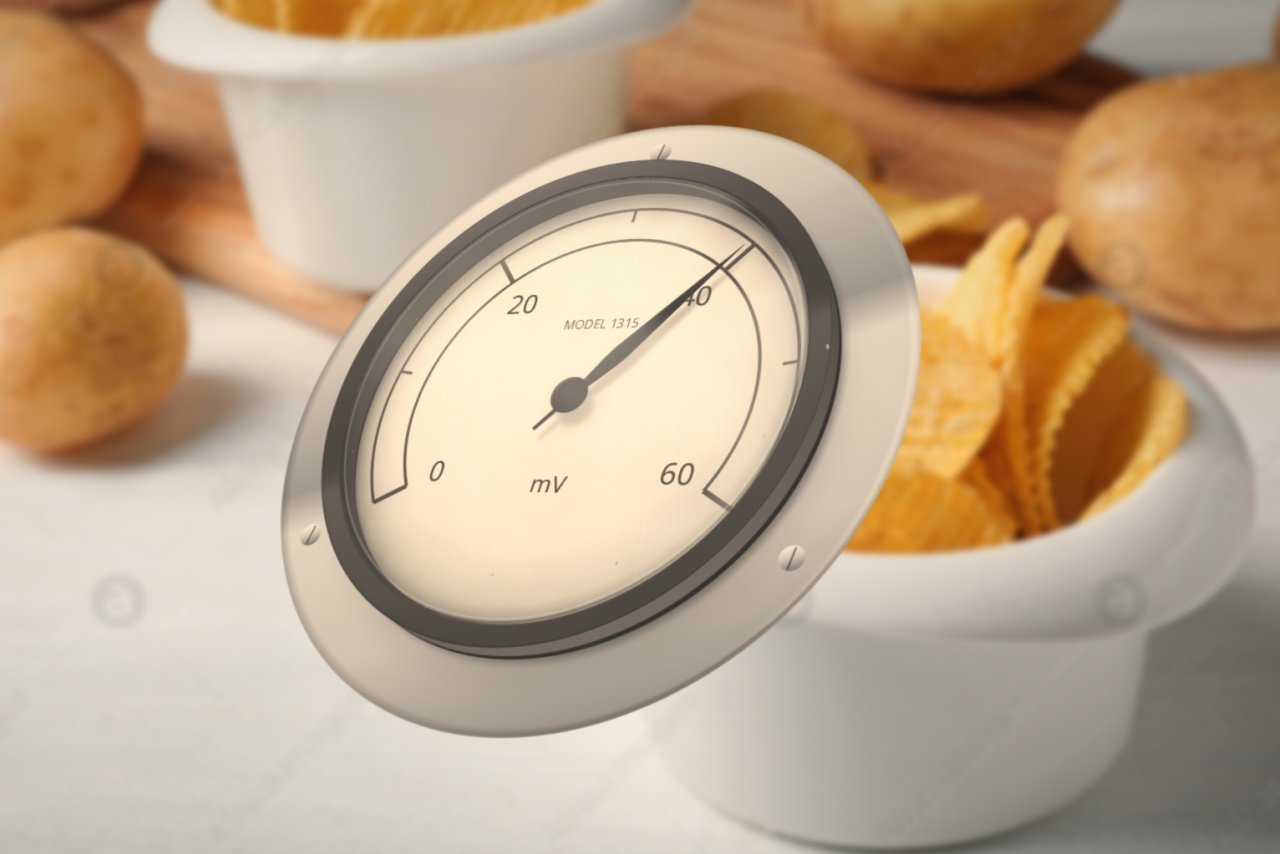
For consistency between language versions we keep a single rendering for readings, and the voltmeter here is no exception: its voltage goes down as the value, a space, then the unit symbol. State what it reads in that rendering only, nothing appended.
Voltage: 40 mV
